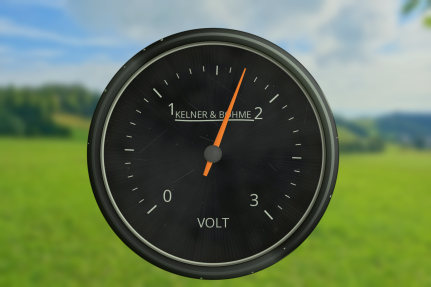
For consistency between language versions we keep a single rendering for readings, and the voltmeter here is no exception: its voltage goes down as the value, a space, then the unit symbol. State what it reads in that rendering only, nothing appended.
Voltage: 1.7 V
